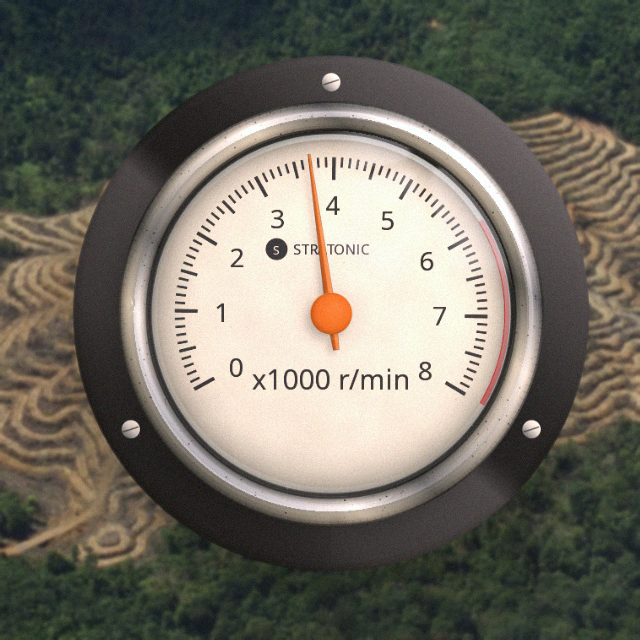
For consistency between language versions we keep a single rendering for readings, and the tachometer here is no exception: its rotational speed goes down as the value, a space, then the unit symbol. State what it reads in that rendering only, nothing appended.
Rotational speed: 3700 rpm
